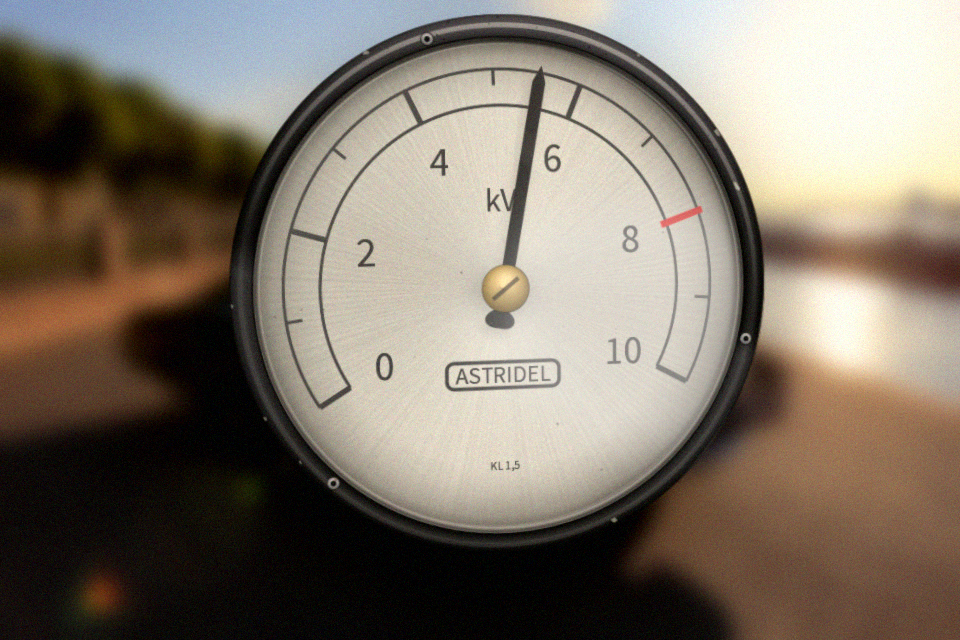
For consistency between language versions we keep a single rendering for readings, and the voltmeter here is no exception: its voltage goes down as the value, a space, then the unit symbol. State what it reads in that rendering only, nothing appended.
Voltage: 5.5 kV
